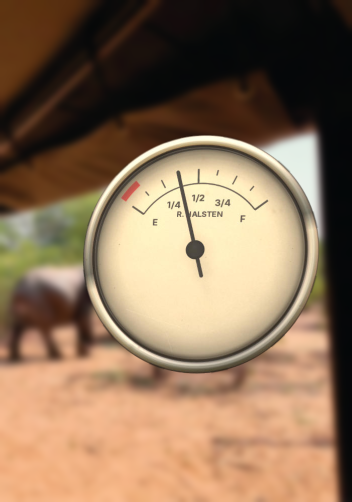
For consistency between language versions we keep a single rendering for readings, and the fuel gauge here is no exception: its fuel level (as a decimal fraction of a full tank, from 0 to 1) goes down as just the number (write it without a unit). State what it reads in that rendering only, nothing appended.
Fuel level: 0.375
